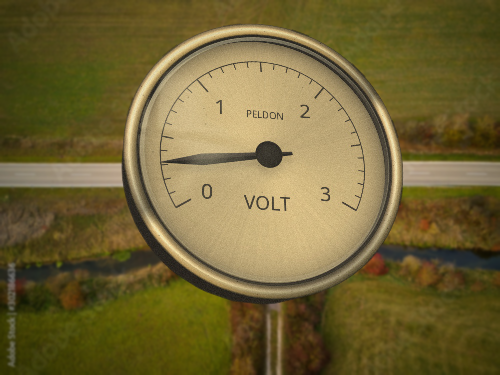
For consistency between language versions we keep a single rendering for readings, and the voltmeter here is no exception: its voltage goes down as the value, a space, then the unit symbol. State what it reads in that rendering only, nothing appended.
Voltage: 0.3 V
